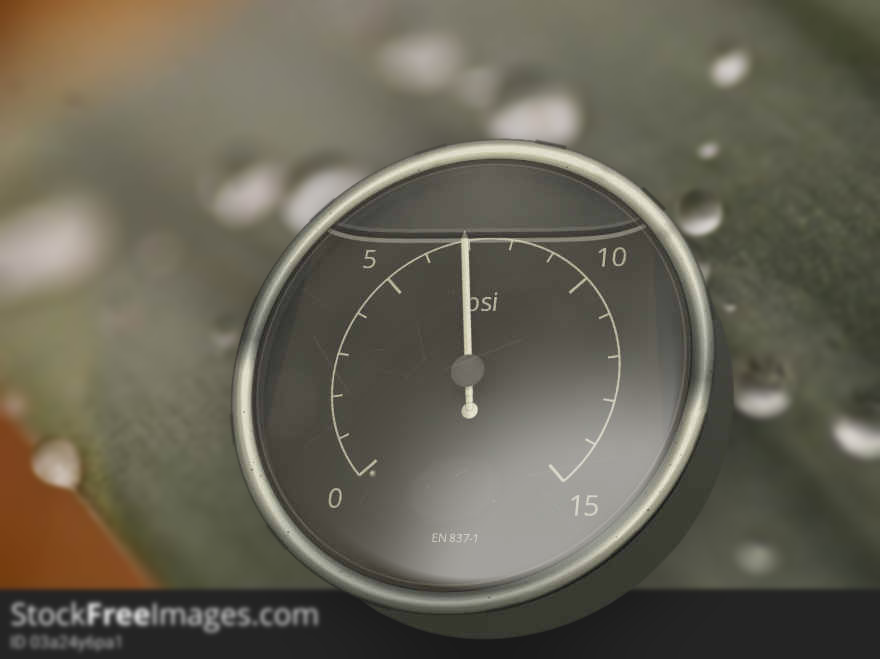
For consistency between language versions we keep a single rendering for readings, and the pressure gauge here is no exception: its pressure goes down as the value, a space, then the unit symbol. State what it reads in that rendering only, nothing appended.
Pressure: 7 psi
